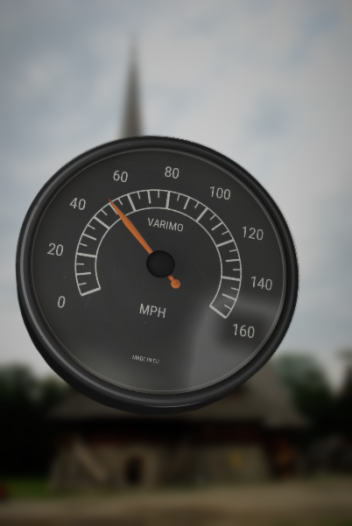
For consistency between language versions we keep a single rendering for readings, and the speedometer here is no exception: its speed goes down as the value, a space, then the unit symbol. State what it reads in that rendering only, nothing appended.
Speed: 50 mph
